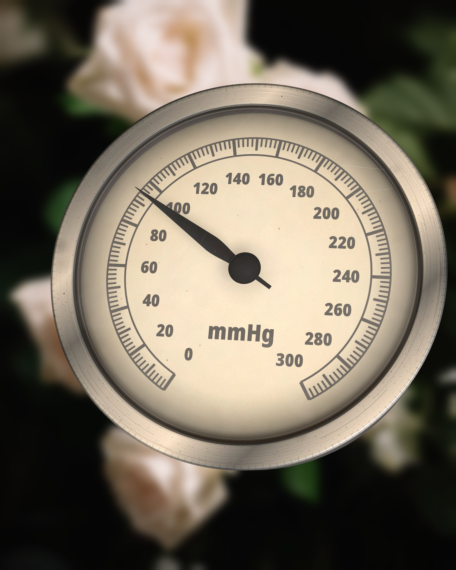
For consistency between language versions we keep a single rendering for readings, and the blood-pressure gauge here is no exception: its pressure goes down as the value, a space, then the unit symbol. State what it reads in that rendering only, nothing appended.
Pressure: 94 mmHg
